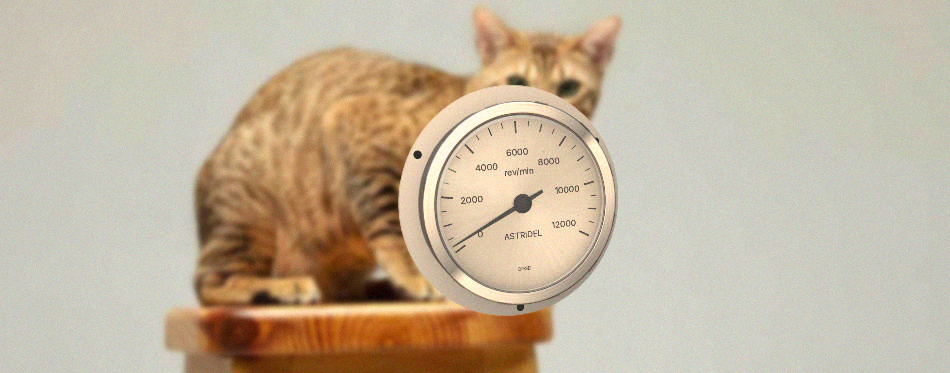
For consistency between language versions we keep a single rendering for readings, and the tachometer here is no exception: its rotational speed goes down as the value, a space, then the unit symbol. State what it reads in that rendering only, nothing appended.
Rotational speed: 250 rpm
